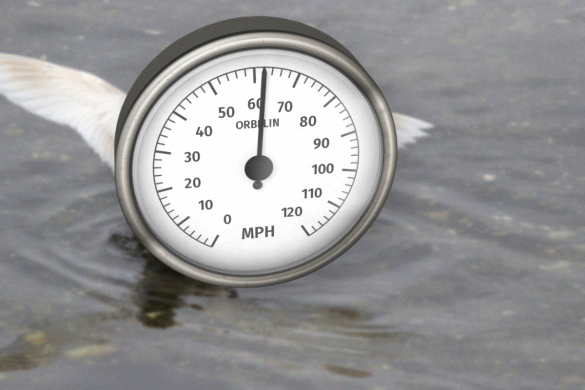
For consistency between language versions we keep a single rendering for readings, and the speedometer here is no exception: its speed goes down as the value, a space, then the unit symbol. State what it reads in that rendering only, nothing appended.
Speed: 62 mph
